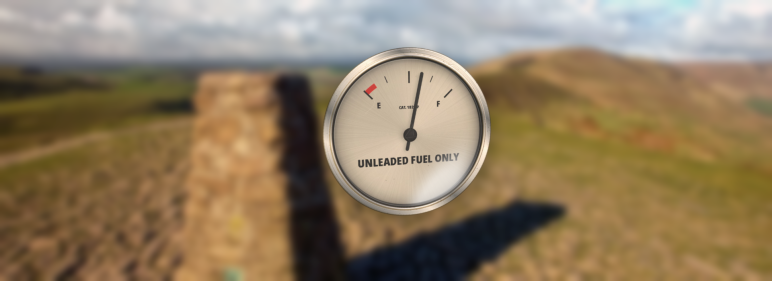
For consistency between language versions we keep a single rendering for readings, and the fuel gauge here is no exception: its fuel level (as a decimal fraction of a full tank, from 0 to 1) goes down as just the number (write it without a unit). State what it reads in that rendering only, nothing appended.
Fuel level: 0.625
